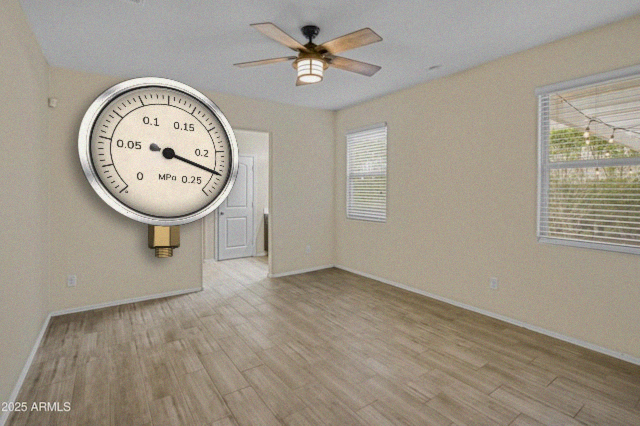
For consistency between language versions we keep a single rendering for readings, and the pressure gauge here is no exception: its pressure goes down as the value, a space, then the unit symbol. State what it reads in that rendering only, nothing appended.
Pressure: 0.225 MPa
